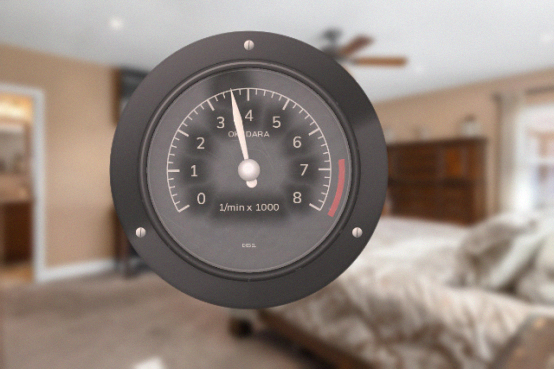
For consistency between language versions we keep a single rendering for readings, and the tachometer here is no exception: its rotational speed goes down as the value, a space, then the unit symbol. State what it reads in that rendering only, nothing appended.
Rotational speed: 3600 rpm
